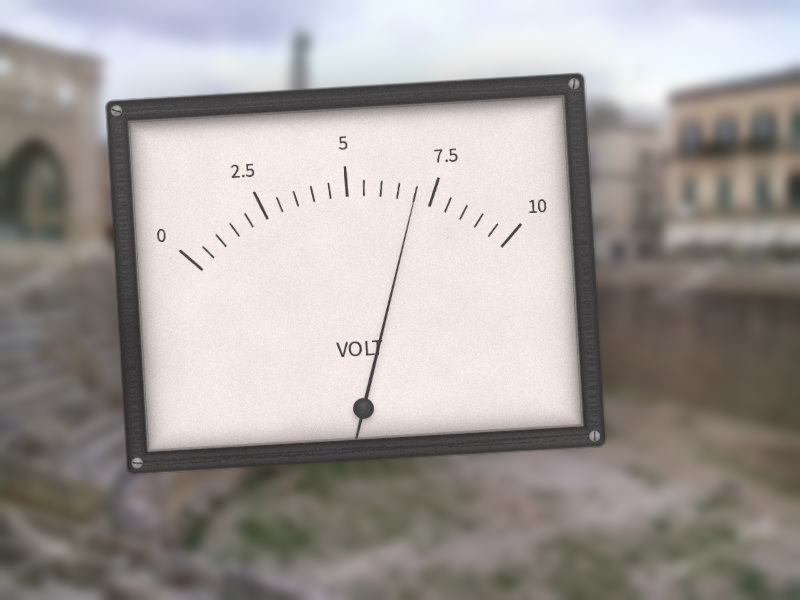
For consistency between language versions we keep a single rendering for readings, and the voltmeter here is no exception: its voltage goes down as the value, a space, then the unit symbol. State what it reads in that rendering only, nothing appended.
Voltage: 7 V
